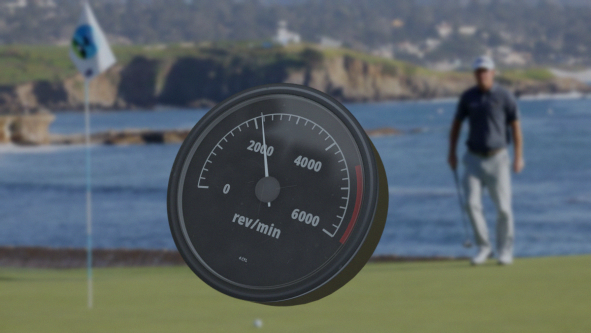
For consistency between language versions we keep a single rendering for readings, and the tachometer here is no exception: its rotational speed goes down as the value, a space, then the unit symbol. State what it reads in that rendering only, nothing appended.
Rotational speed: 2200 rpm
